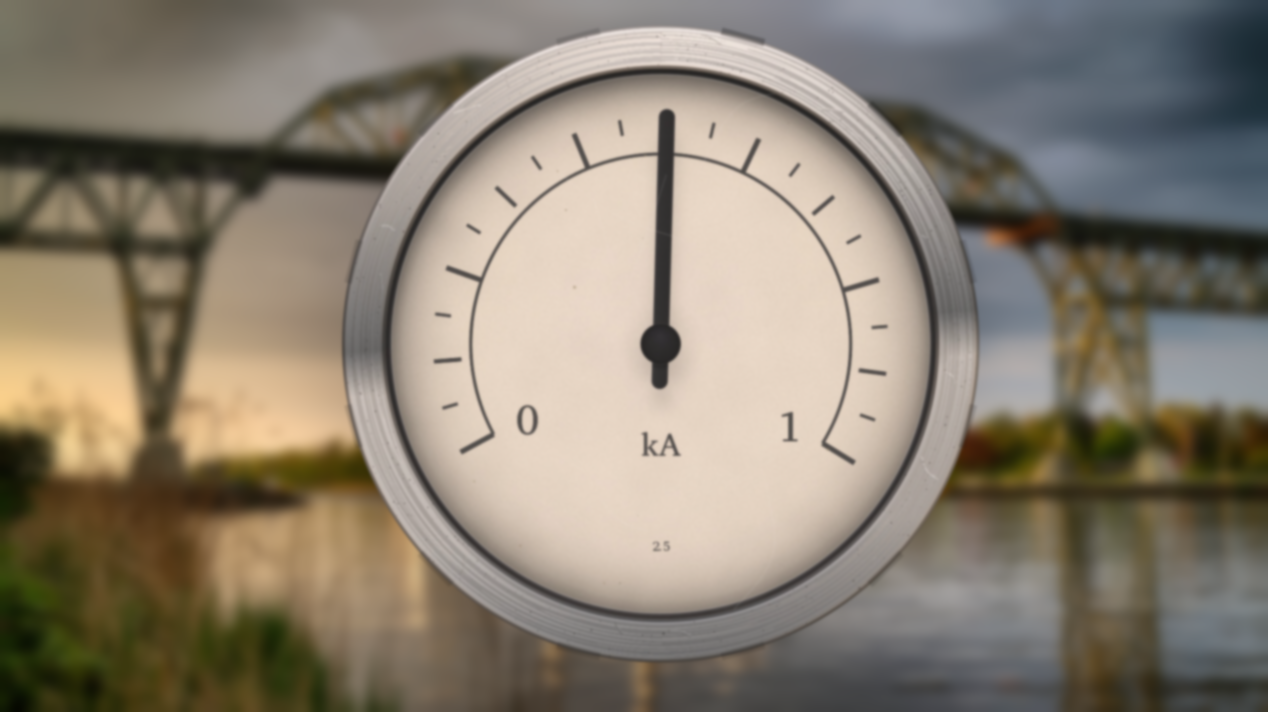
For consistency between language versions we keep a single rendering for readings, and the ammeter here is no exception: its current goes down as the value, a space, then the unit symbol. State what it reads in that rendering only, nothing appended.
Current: 0.5 kA
